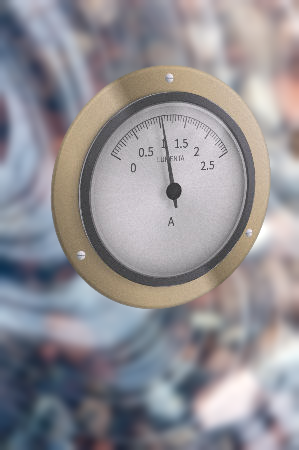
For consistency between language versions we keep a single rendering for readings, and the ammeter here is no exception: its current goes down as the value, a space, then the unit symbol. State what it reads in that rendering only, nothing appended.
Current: 1 A
